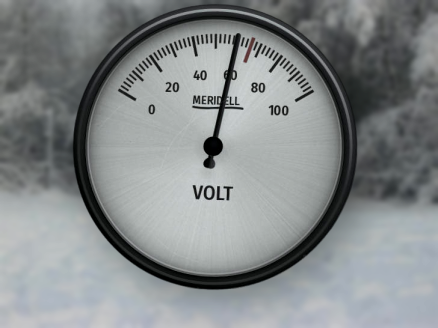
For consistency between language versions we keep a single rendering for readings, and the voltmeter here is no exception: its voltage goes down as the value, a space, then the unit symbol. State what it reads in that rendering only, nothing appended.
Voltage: 60 V
